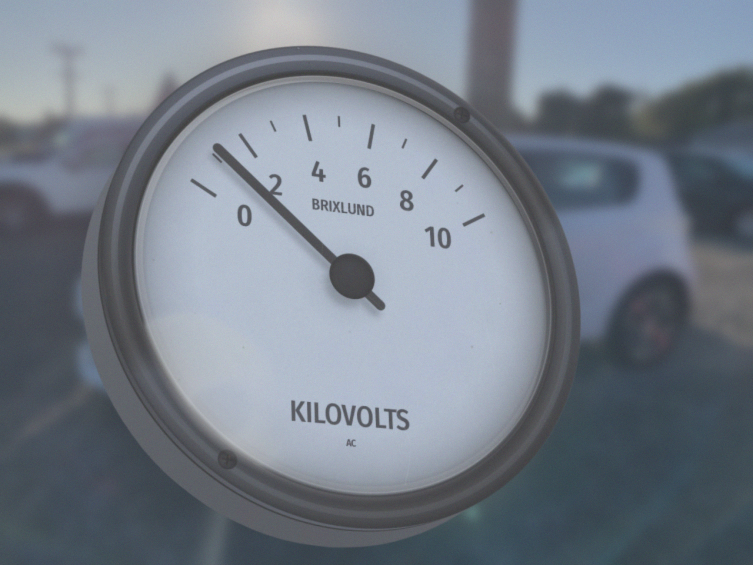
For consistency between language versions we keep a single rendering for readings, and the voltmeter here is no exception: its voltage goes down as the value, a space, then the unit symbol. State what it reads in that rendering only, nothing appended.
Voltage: 1 kV
